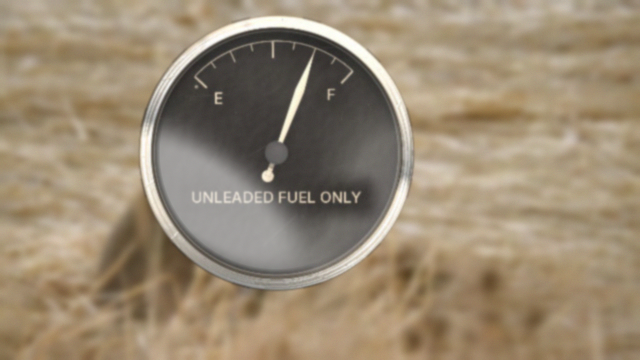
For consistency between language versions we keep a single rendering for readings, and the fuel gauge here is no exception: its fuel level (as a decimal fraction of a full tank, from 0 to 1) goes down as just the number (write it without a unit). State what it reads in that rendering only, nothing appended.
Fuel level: 0.75
